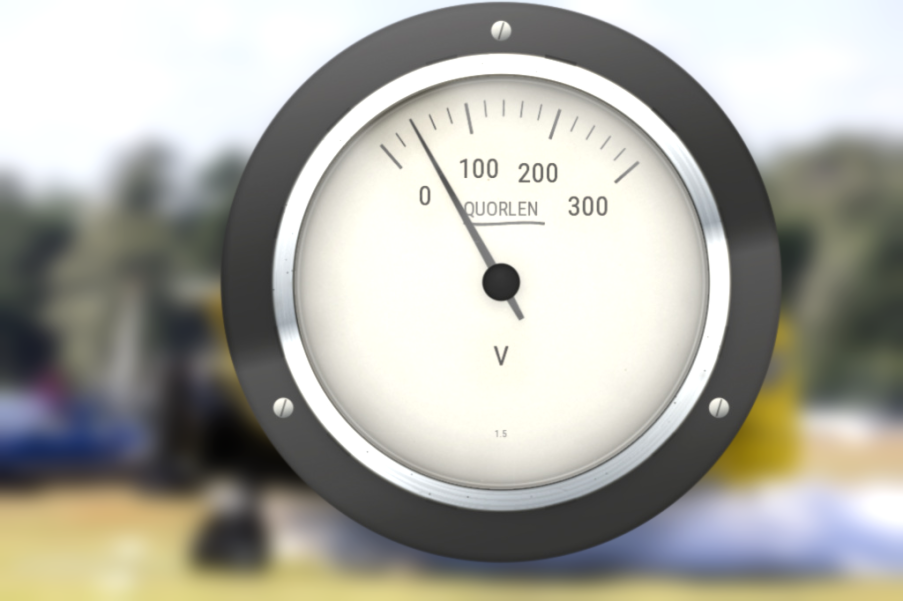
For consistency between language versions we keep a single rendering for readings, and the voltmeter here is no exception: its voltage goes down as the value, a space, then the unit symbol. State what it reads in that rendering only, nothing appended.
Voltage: 40 V
